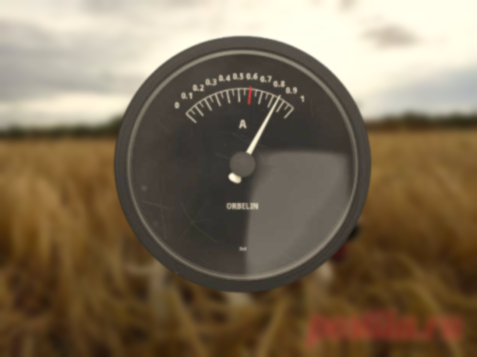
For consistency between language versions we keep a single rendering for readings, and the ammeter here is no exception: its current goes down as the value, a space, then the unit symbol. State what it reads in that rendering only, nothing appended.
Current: 0.85 A
